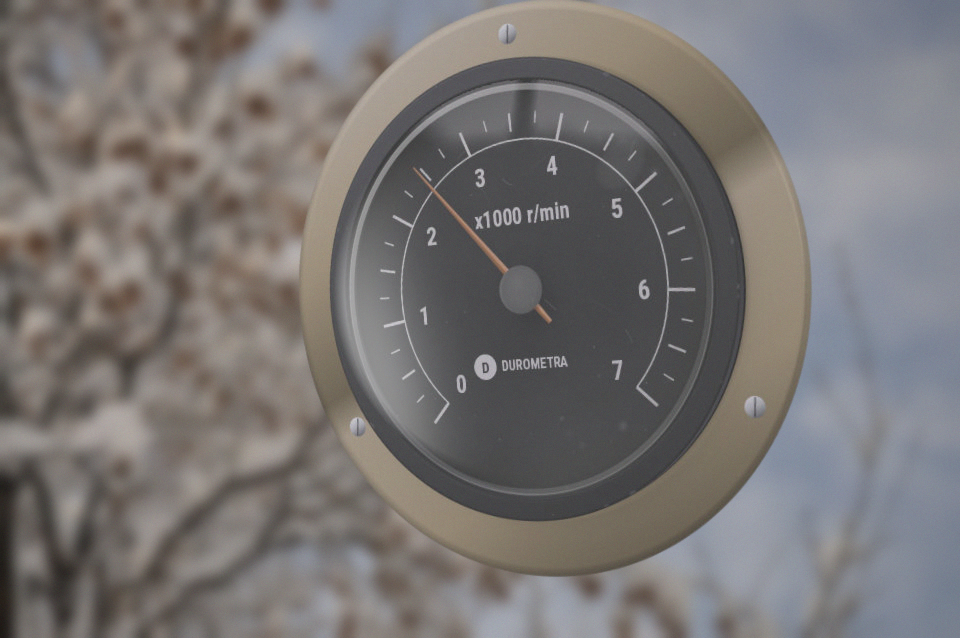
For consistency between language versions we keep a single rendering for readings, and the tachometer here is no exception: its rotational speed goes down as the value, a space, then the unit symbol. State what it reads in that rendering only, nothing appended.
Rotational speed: 2500 rpm
